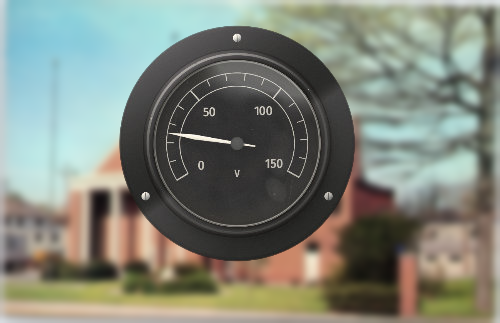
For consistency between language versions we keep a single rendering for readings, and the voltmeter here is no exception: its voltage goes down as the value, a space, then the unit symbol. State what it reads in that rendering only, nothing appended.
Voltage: 25 V
